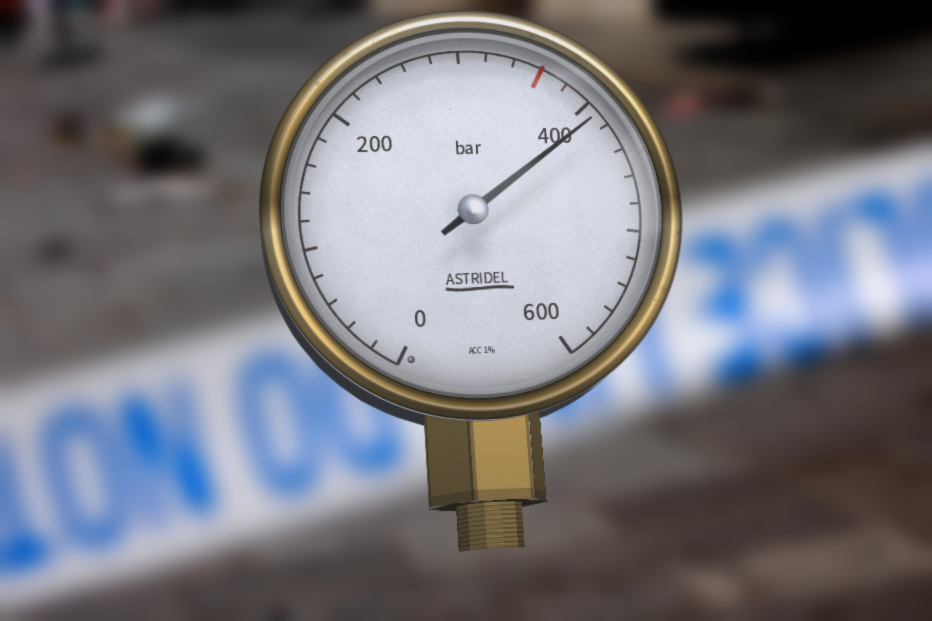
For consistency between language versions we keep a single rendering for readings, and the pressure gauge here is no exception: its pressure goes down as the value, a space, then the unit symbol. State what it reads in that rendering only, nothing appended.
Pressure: 410 bar
